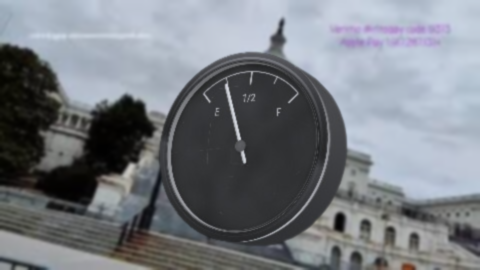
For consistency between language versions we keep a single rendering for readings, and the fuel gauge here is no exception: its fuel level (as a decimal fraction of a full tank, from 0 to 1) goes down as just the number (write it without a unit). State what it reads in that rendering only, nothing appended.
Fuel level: 0.25
